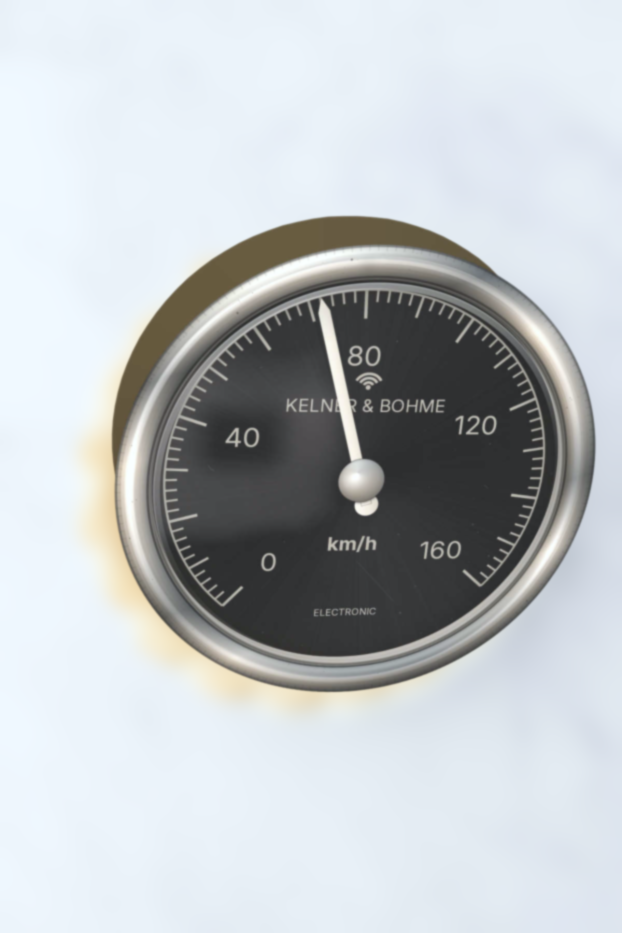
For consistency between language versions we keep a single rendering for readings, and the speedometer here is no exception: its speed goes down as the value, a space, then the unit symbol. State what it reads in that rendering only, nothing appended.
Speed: 72 km/h
